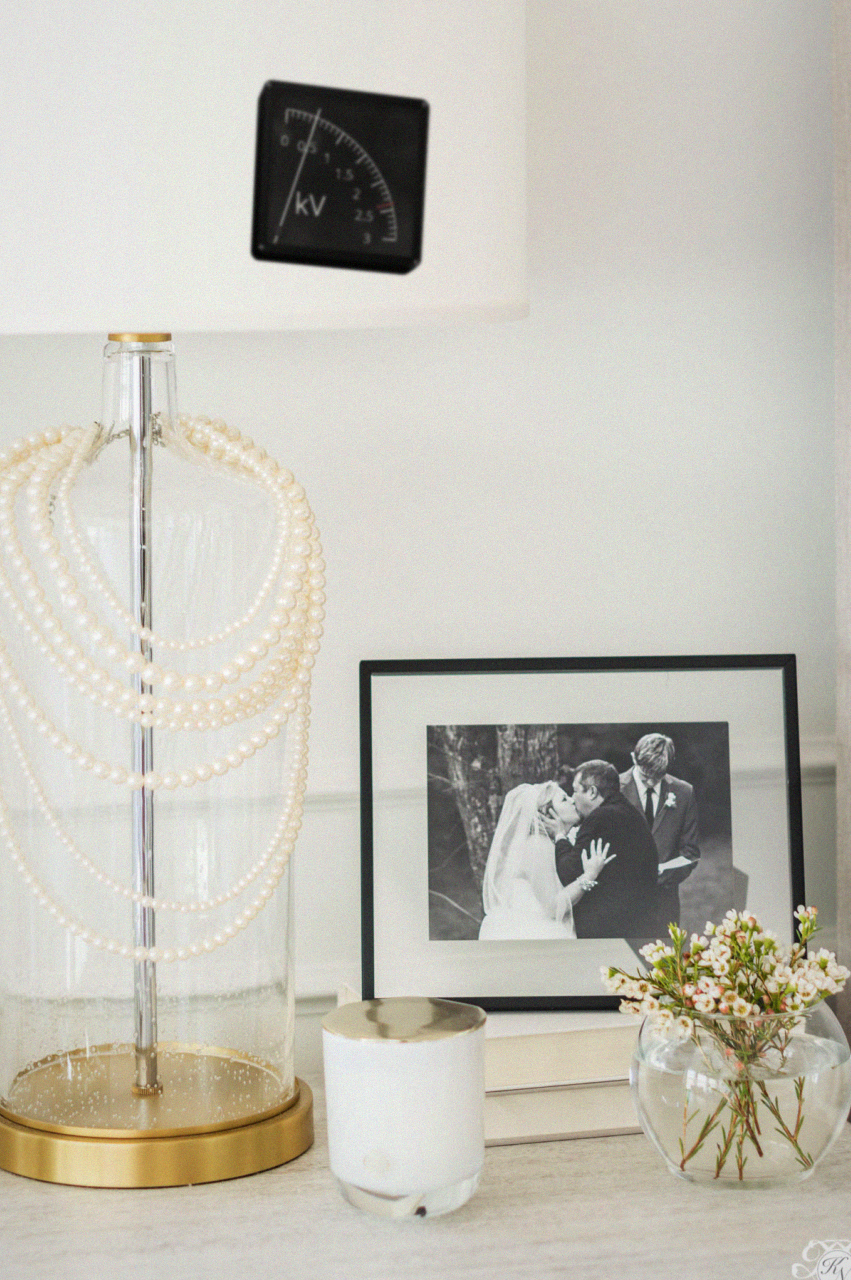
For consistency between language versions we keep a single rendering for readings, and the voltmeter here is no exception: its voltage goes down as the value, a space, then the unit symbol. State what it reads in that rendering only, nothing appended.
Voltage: 0.5 kV
